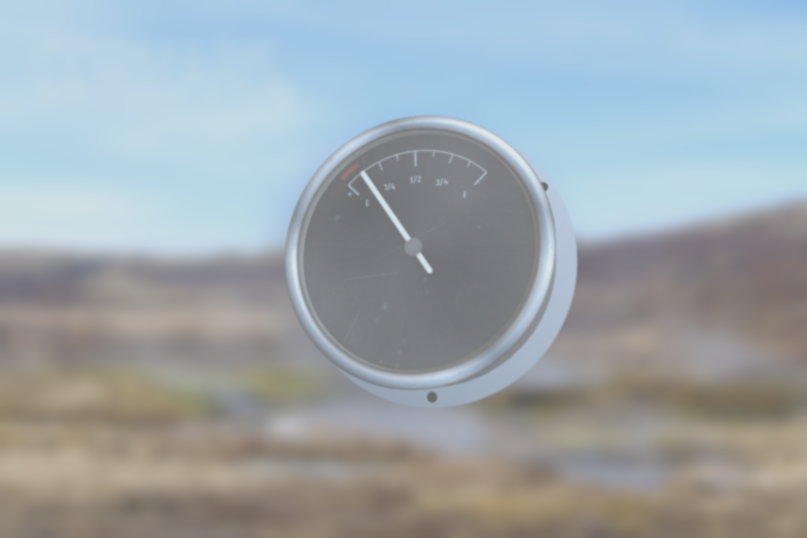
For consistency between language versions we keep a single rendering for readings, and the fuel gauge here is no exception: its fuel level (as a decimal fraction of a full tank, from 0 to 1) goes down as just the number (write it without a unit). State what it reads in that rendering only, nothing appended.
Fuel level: 0.125
